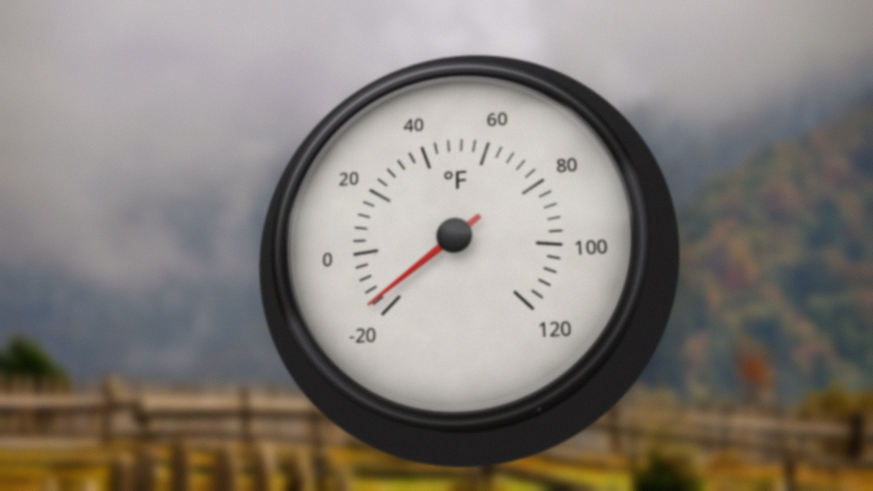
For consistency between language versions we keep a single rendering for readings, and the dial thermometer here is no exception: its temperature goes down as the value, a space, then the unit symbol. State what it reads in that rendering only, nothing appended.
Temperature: -16 °F
